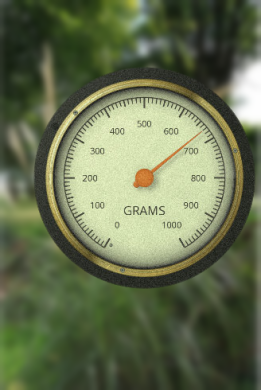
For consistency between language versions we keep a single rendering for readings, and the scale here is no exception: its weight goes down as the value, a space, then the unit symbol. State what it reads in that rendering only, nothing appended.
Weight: 670 g
